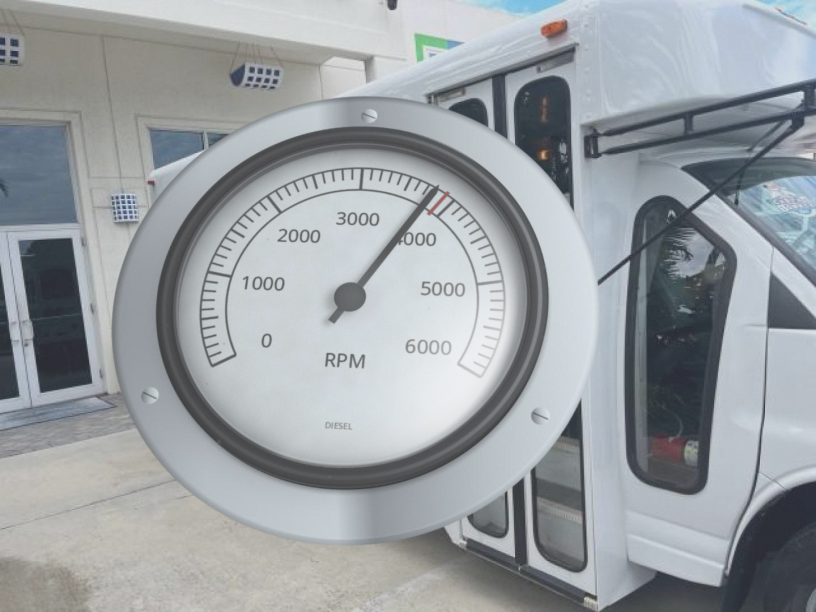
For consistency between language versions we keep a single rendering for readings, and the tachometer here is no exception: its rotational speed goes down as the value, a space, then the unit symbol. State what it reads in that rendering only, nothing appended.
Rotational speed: 3800 rpm
